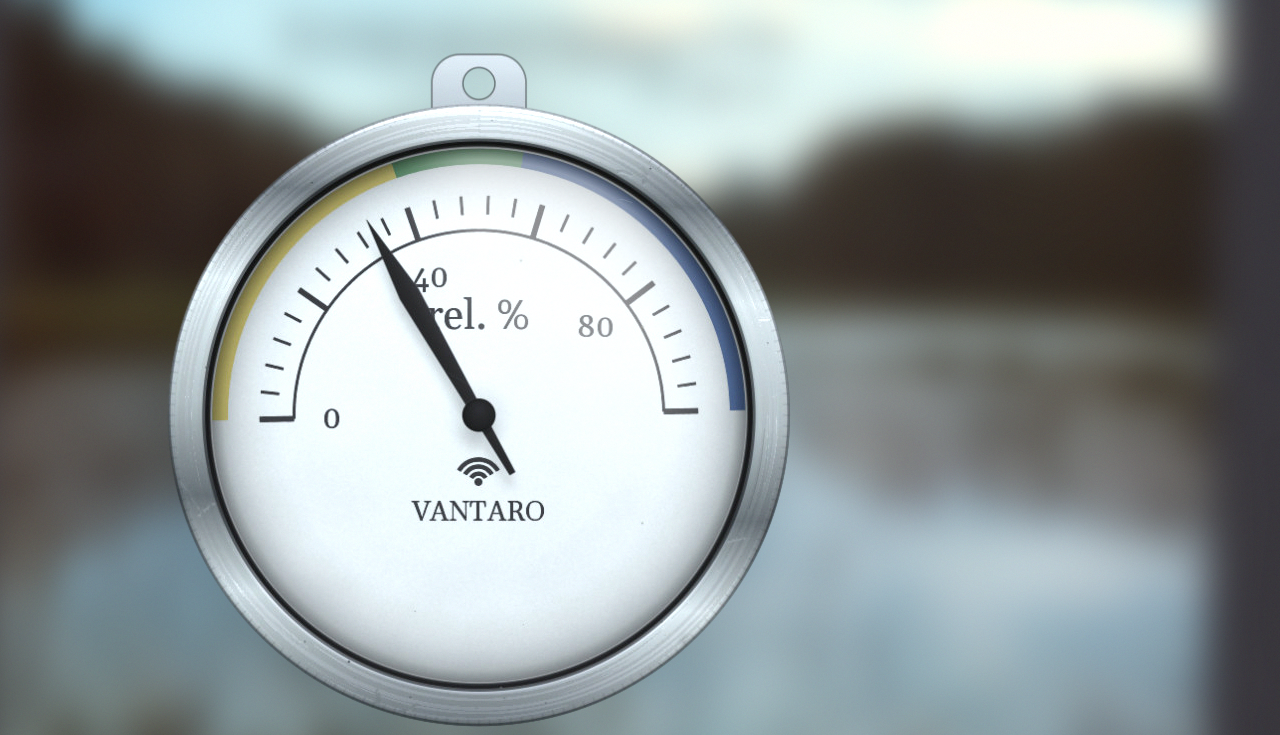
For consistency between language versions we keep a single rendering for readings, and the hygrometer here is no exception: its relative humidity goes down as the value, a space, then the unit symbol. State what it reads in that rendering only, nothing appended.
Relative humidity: 34 %
